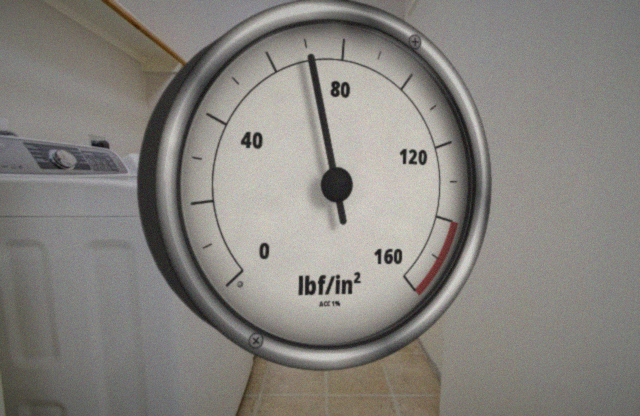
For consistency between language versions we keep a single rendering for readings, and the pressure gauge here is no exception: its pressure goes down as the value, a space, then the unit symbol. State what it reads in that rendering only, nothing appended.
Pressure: 70 psi
